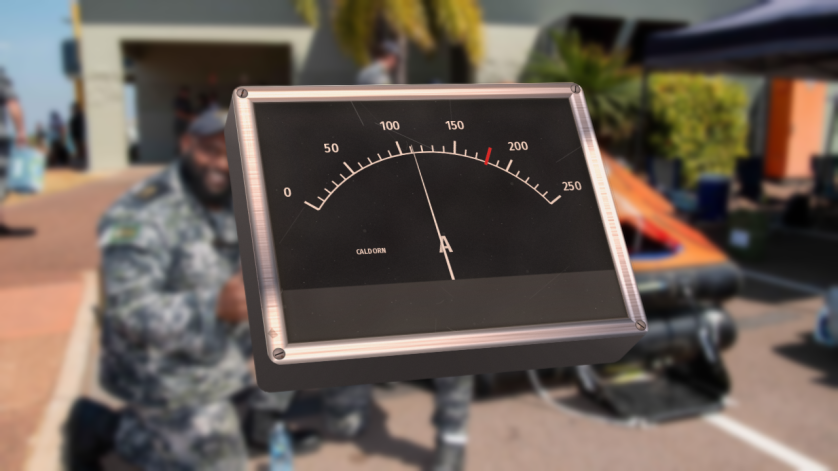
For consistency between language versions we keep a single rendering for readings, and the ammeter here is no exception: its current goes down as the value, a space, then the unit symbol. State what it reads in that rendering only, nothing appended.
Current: 110 A
